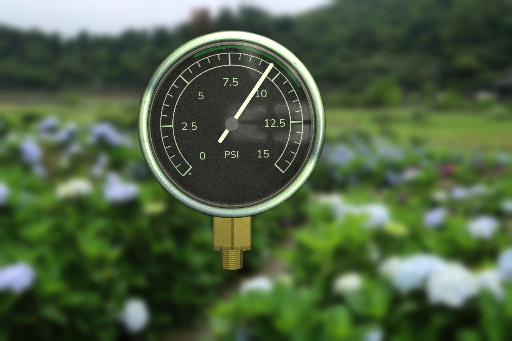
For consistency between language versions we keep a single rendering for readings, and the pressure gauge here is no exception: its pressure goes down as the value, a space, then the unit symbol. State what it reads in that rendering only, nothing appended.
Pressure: 9.5 psi
